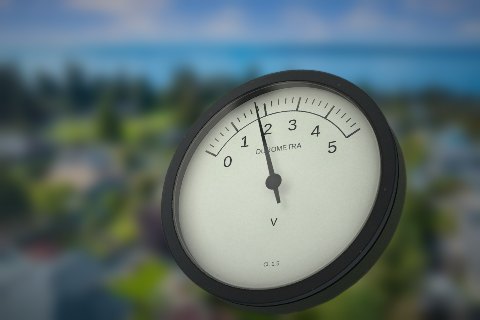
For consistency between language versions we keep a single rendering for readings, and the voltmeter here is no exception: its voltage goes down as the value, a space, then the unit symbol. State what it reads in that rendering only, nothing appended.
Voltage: 1.8 V
